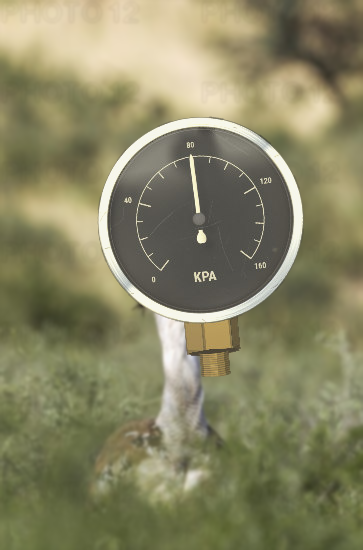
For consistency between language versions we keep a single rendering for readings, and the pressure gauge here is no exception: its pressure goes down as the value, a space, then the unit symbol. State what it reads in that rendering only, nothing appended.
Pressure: 80 kPa
